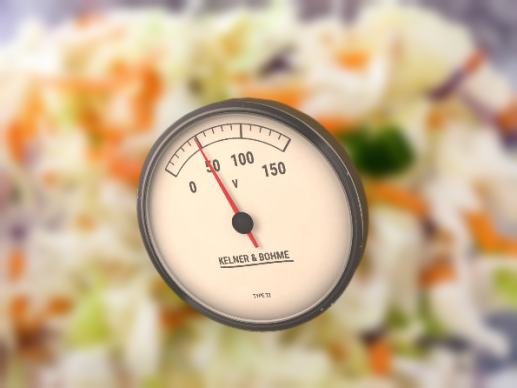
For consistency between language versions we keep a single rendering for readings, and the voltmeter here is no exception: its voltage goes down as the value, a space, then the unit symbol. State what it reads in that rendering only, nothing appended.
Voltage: 50 V
